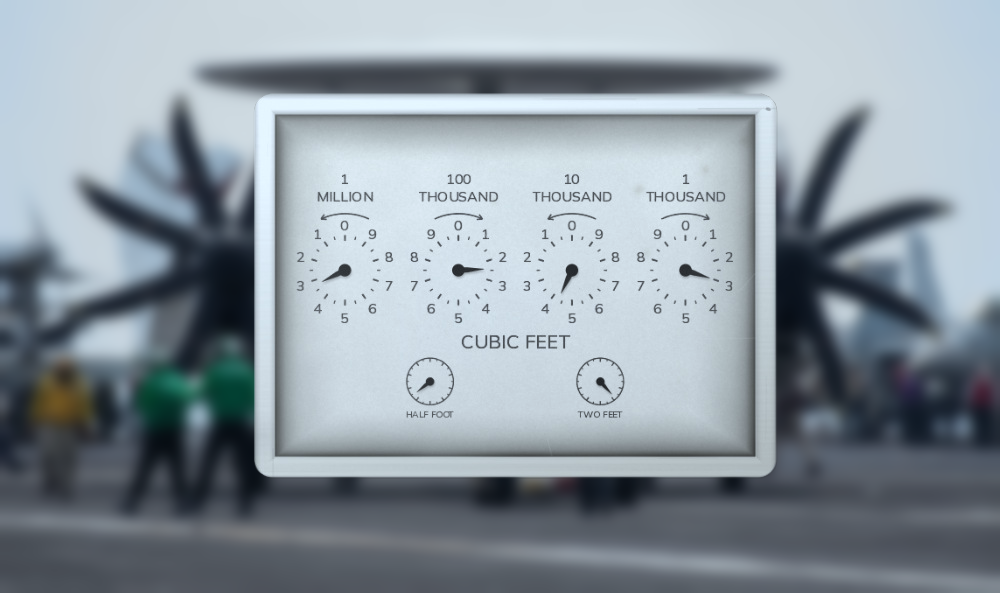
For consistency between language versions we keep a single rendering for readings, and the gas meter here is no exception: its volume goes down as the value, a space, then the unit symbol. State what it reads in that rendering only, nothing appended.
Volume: 324300 ft³
